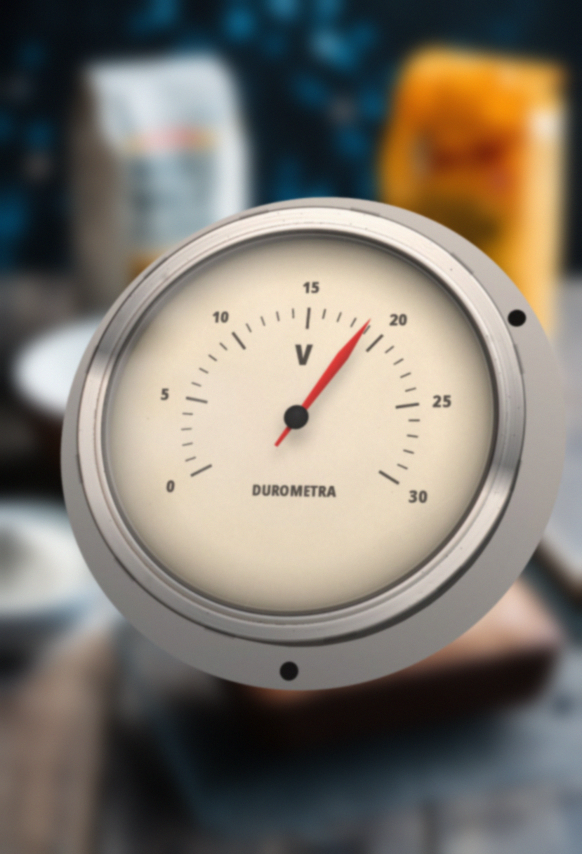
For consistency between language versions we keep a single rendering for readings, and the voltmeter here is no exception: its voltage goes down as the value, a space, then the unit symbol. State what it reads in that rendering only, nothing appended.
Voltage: 19 V
